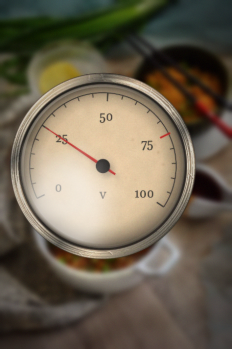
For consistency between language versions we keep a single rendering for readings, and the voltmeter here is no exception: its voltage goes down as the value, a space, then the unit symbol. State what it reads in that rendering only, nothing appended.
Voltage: 25 V
